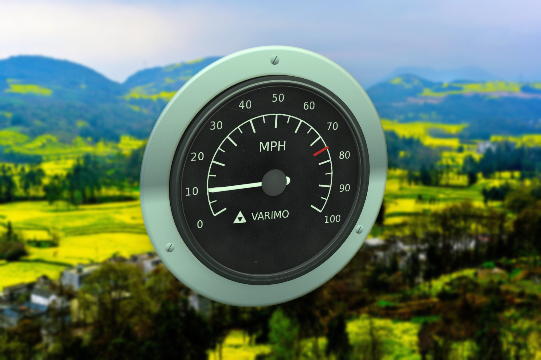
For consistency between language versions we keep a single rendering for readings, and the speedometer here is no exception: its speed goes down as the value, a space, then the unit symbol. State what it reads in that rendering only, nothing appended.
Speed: 10 mph
